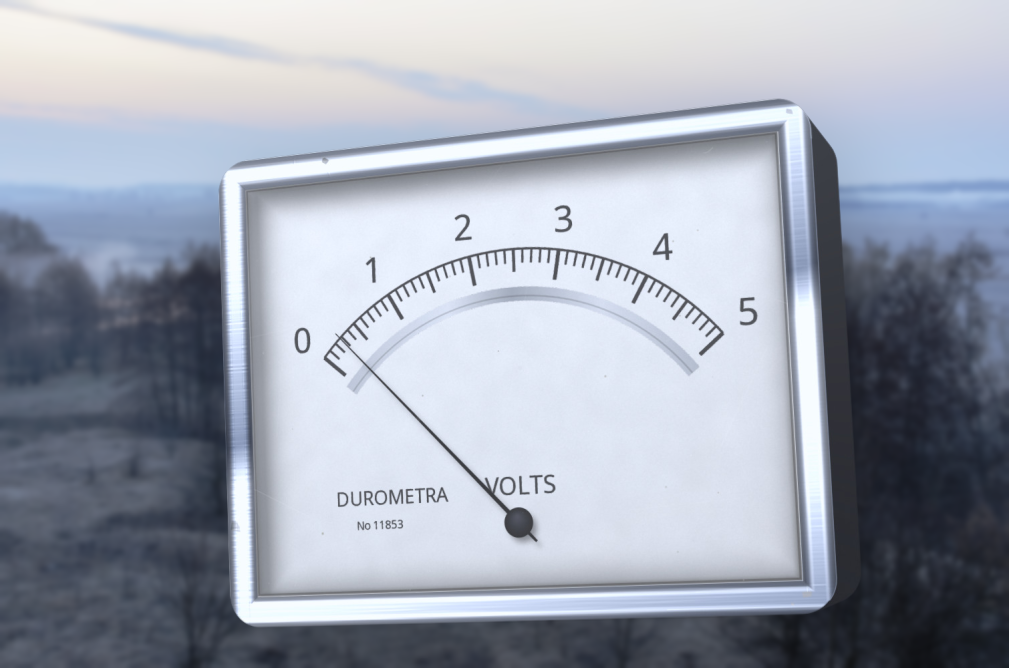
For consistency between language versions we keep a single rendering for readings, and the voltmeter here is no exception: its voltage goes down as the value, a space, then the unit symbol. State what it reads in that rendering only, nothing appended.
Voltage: 0.3 V
